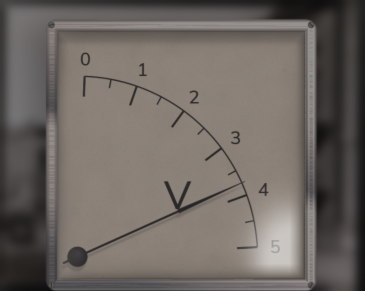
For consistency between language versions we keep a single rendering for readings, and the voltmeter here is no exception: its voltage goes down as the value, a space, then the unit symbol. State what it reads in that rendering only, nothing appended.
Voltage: 3.75 V
